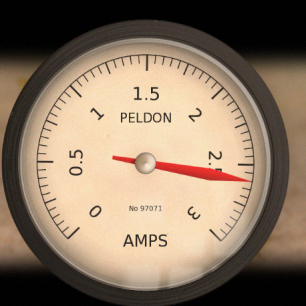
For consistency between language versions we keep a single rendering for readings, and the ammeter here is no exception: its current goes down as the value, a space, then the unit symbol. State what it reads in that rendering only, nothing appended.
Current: 2.6 A
